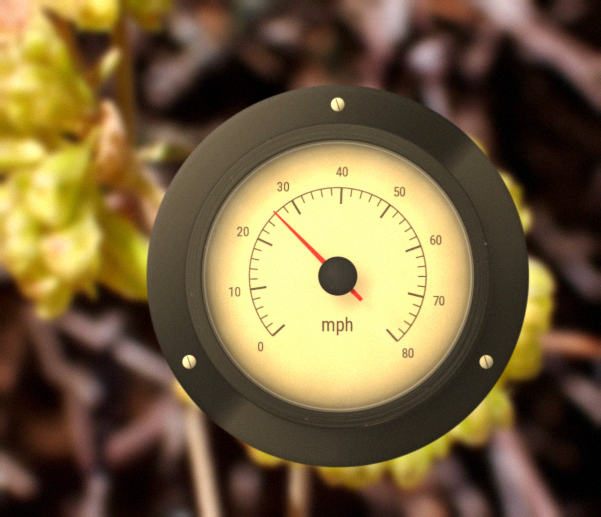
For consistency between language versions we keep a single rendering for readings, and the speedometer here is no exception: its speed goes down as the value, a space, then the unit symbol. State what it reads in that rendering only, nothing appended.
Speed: 26 mph
